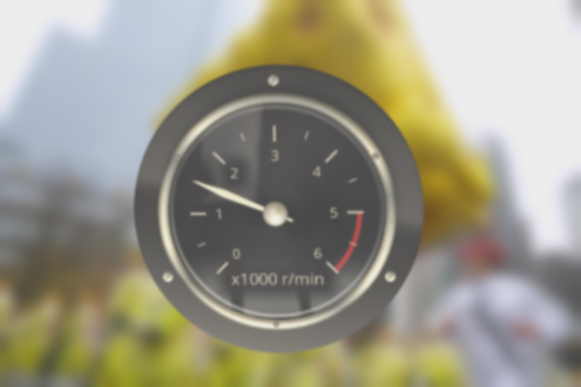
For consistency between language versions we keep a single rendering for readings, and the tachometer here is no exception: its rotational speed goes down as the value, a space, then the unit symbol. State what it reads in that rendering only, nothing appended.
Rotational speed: 1500 rpm
